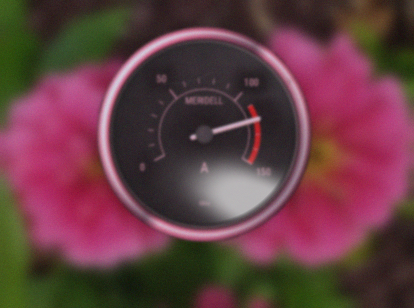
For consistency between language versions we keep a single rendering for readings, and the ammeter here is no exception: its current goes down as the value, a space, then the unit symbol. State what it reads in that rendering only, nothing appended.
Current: 120 A
